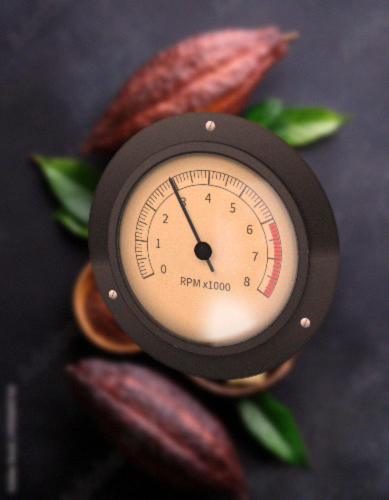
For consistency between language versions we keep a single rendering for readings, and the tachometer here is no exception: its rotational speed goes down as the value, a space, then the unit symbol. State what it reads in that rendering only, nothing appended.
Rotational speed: 3000 rpm
